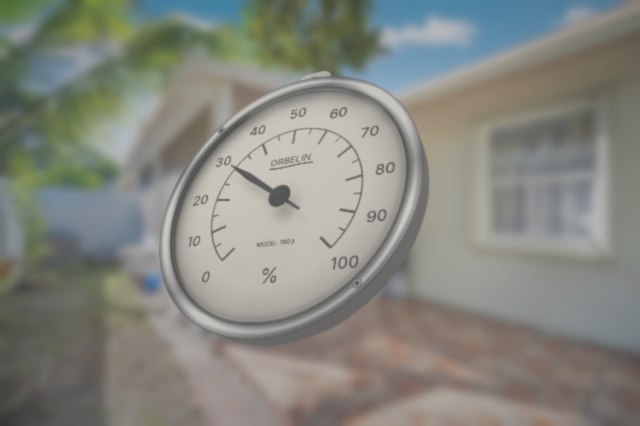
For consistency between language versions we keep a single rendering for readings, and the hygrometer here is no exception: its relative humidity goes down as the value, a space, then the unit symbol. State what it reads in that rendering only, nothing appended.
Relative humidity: 30 %
